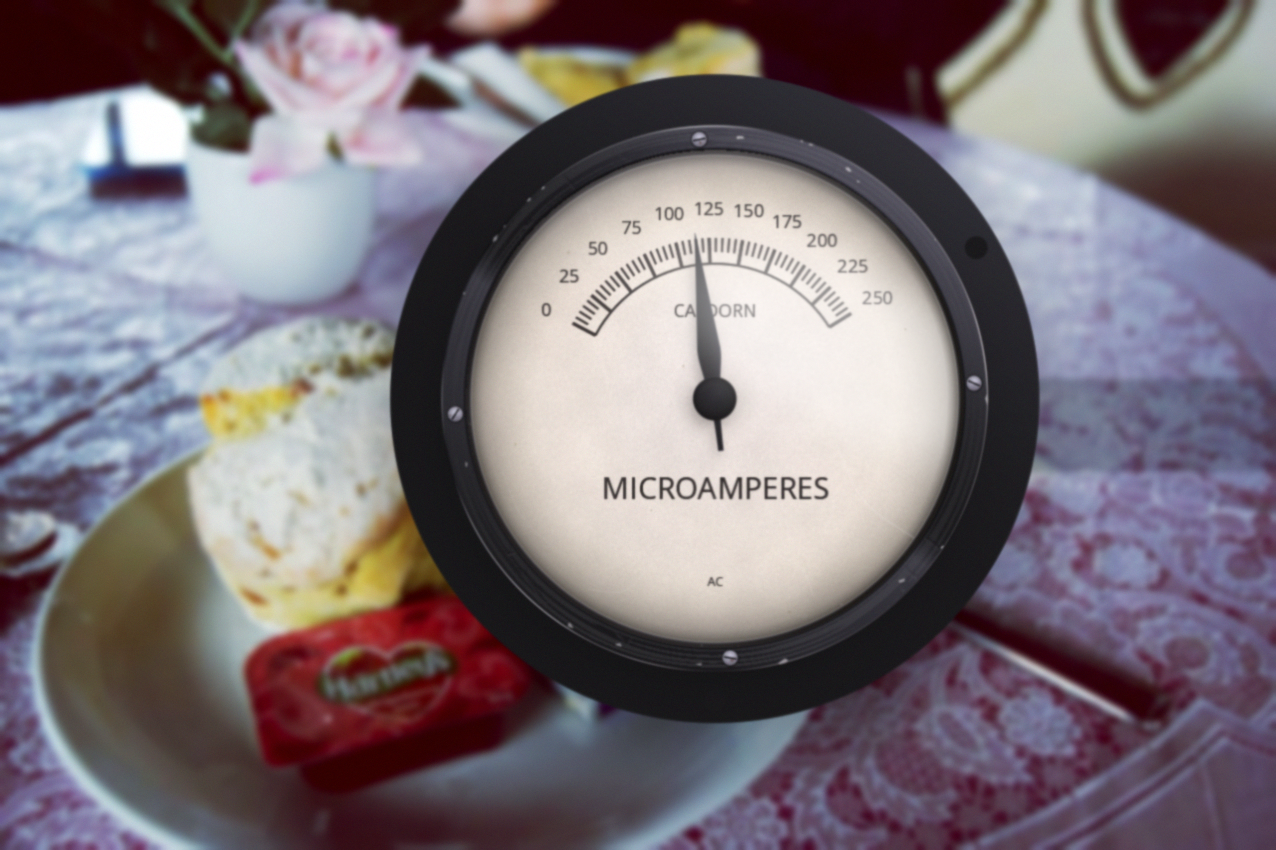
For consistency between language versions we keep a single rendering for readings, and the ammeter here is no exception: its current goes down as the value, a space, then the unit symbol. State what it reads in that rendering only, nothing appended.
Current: 115 µA
